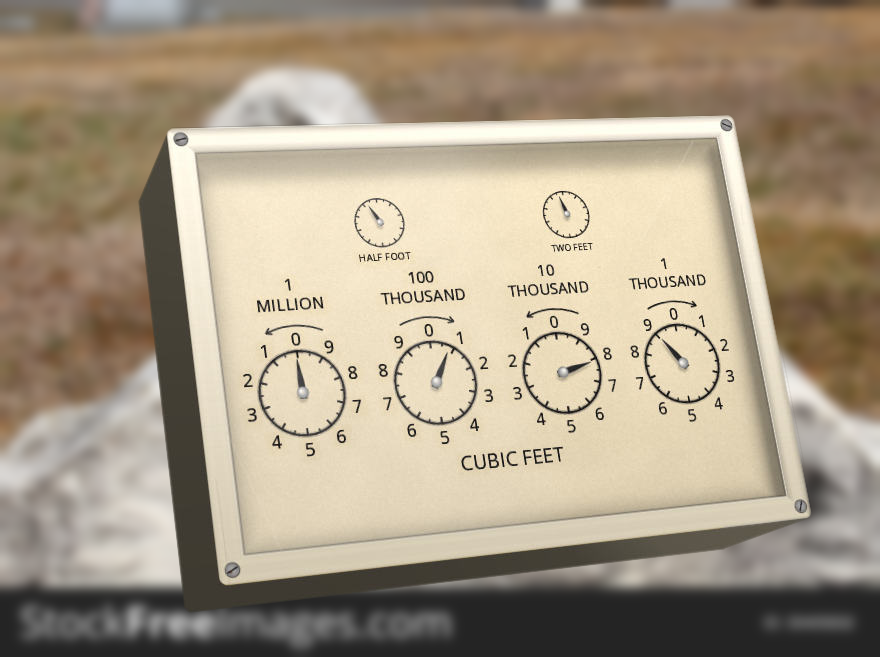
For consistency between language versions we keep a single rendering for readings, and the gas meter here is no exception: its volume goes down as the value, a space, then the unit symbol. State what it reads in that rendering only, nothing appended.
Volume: 7900 ft³
